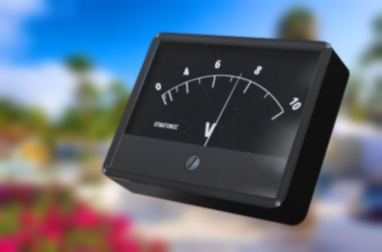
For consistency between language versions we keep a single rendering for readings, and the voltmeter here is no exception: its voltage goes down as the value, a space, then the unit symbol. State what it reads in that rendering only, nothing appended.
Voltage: 7.5 V
